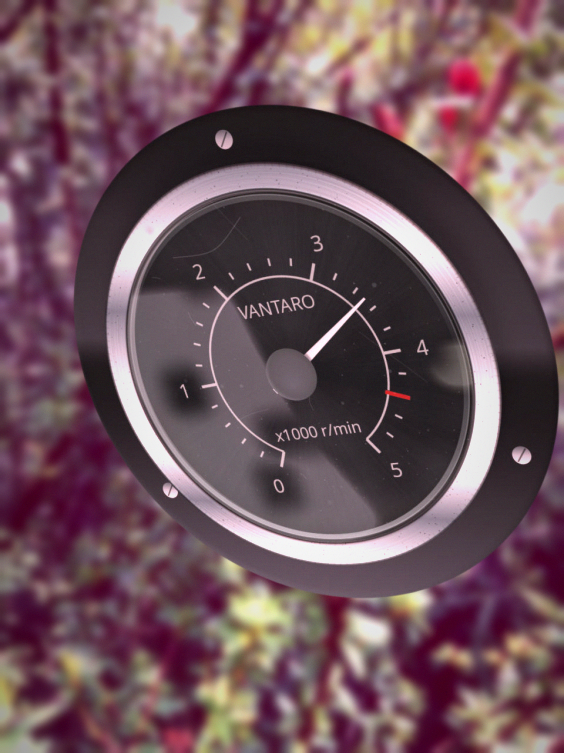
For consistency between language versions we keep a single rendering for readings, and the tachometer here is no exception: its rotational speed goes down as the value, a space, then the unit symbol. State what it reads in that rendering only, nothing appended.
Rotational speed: 3500 rpm
